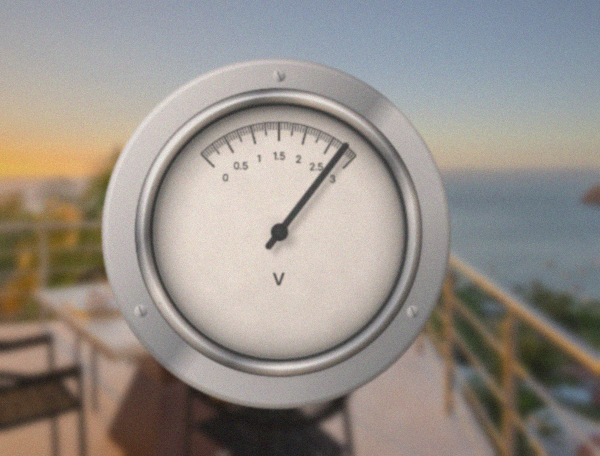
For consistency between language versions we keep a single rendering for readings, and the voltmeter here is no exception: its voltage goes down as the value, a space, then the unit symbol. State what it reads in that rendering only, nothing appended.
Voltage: 2.75 V
